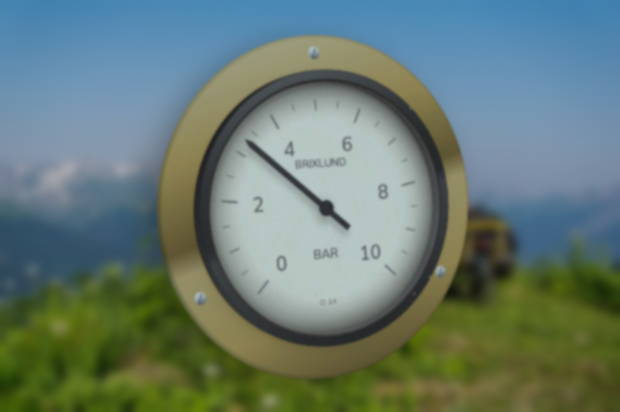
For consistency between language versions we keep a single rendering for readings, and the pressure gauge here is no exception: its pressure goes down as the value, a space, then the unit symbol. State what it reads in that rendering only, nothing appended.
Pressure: 3.25 bar
